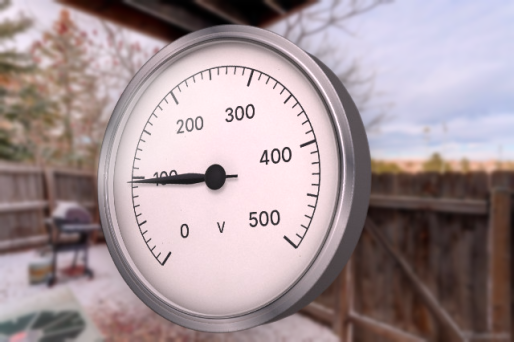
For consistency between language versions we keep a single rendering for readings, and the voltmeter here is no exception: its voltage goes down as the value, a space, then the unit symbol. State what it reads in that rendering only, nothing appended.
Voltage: 95 V
